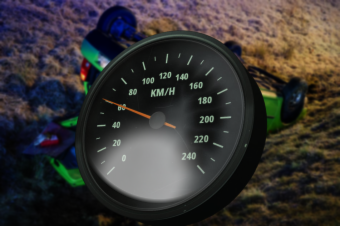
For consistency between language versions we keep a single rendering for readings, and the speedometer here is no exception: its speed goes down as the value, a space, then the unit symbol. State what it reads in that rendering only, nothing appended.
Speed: 60 km/h
